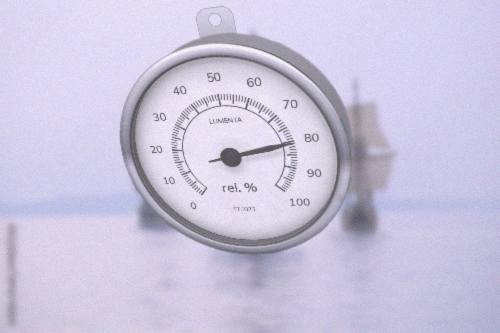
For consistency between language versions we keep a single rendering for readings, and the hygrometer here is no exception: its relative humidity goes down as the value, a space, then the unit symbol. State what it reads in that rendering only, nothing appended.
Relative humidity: 80 %
